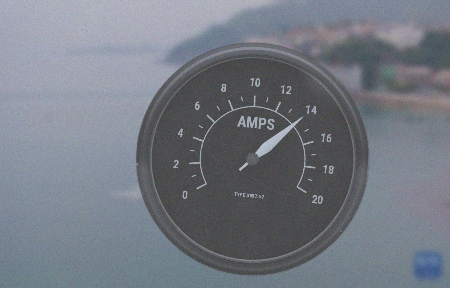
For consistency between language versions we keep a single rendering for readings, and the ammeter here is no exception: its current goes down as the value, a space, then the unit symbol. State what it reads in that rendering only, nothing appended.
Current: 14 A
